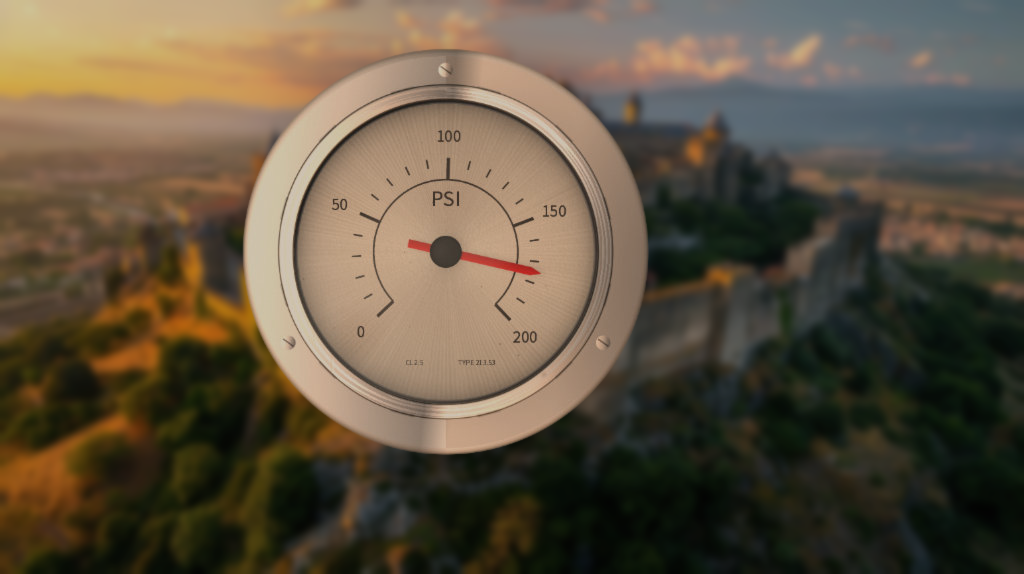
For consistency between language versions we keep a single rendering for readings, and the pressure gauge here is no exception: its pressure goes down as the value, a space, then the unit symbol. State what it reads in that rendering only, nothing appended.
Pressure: 175 psi
